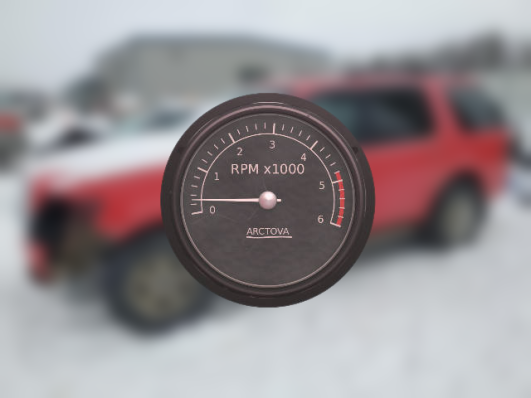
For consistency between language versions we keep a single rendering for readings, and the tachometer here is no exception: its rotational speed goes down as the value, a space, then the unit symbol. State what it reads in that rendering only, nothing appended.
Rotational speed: 300 rpm
